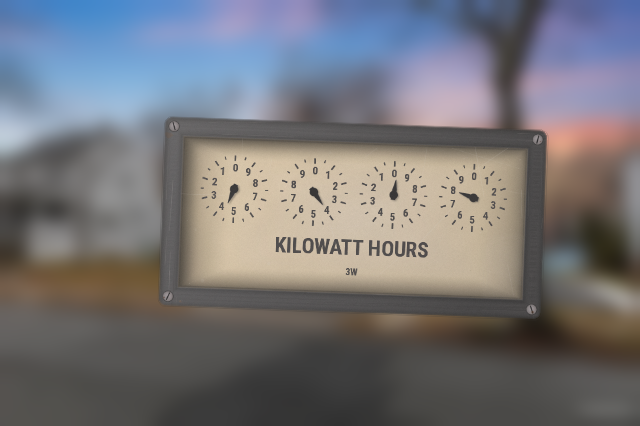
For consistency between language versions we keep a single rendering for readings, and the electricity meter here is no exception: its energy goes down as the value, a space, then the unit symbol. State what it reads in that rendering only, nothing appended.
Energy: 4398 kWh
